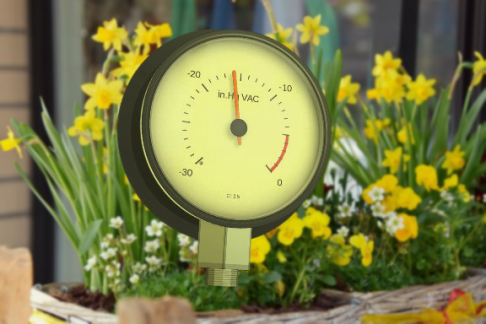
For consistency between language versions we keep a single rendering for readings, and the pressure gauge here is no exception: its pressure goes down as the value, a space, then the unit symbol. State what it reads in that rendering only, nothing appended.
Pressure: -16 inHg
